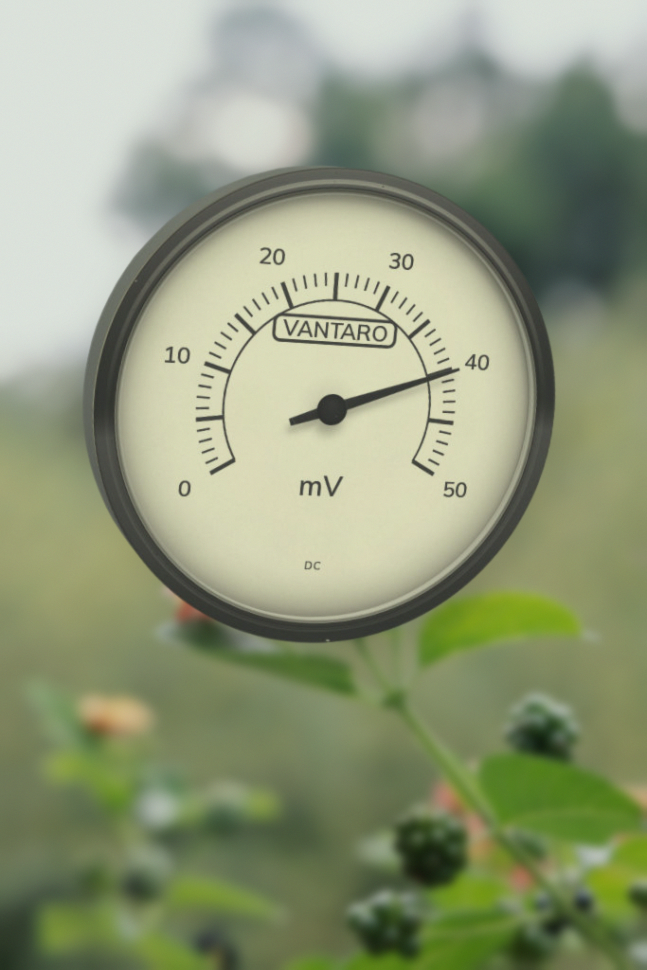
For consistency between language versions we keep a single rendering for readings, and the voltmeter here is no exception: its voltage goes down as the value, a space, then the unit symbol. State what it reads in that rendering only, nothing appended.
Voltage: 40 mV
